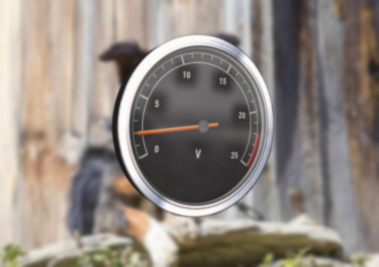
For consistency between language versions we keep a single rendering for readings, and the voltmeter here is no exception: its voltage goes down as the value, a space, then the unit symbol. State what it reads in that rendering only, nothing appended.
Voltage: 2 V
